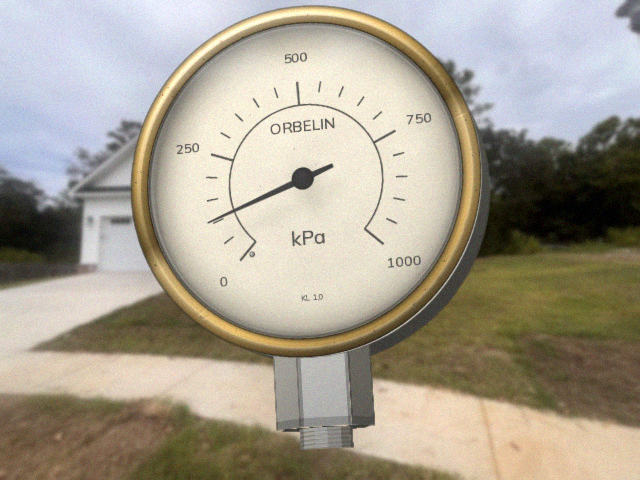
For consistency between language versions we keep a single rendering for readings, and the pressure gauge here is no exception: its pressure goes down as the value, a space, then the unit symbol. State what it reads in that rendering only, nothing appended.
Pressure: 100 kPa
